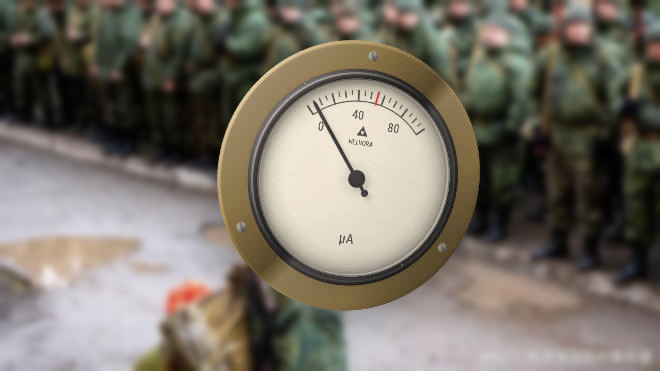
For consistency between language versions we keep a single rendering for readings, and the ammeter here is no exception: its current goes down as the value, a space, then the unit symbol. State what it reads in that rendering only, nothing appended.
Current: 5 µA
